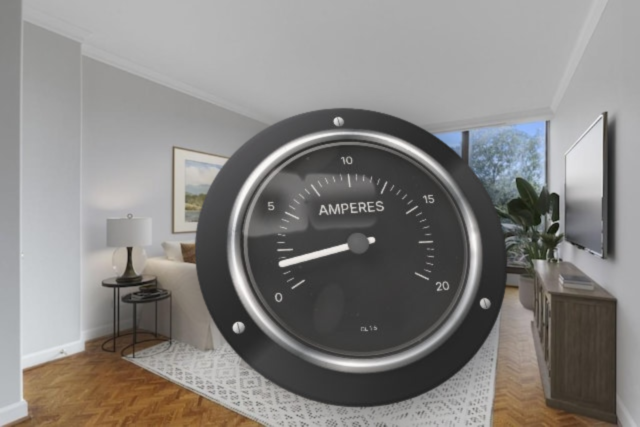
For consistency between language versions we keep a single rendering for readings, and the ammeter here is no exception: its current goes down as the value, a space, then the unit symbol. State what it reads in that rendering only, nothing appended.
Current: 1.5 A
